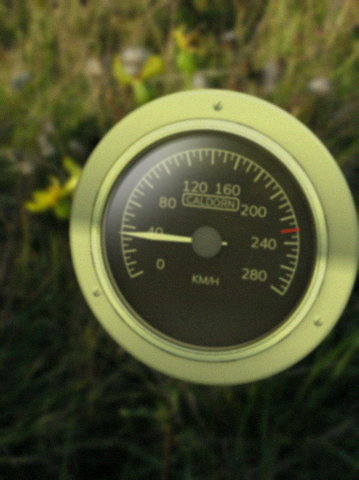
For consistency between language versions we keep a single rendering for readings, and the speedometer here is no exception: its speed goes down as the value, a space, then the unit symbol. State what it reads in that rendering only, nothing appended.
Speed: 35 km/h
